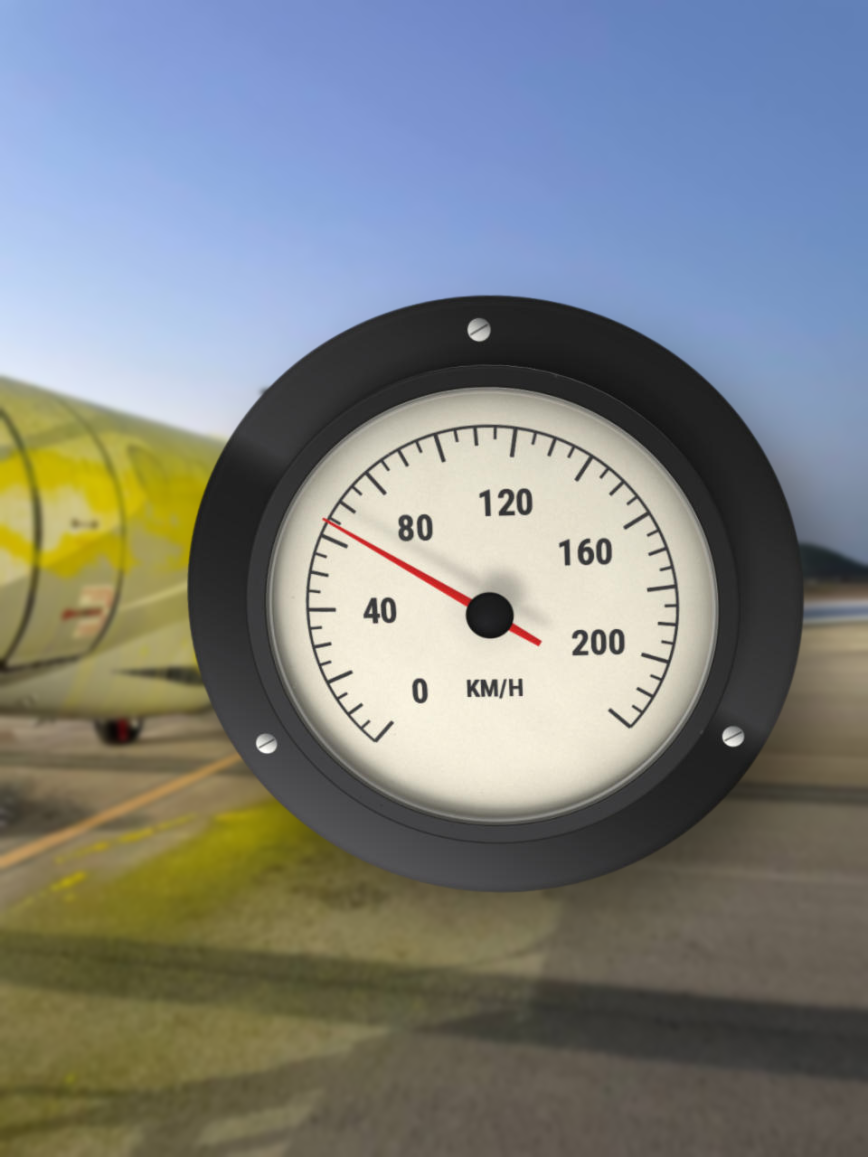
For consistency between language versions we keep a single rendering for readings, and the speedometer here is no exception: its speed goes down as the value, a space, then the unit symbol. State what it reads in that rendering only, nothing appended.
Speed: 65 km/h
